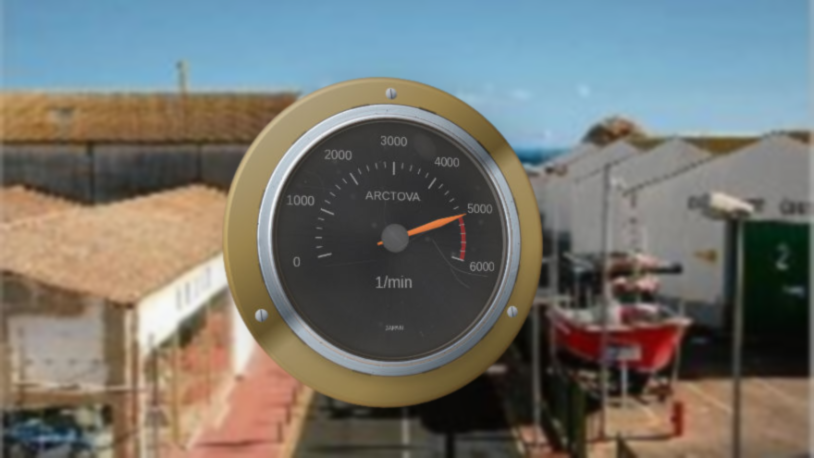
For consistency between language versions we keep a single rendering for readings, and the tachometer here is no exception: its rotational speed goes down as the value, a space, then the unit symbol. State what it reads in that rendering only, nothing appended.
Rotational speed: 5000 rpm
